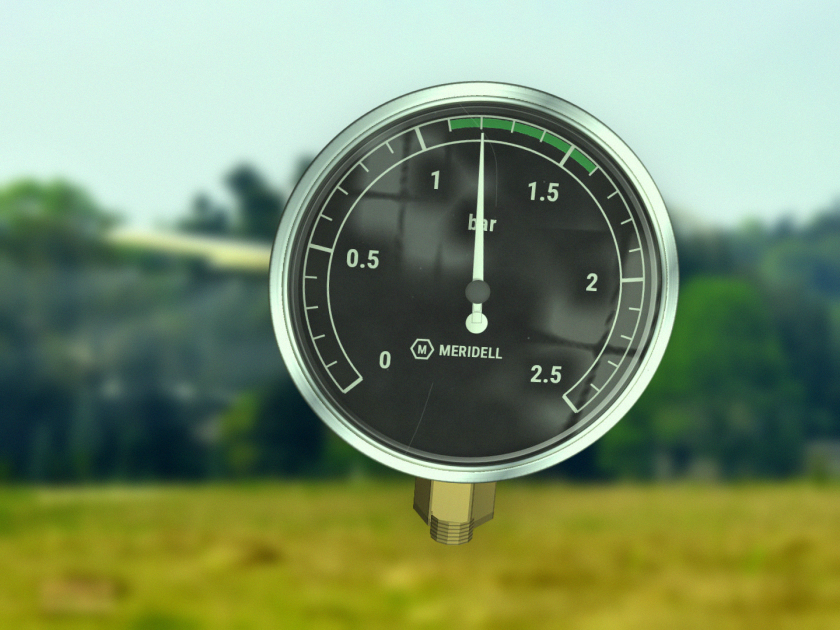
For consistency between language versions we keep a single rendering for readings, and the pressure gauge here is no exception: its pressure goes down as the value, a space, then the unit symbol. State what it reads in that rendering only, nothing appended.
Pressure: 1.2 bar
